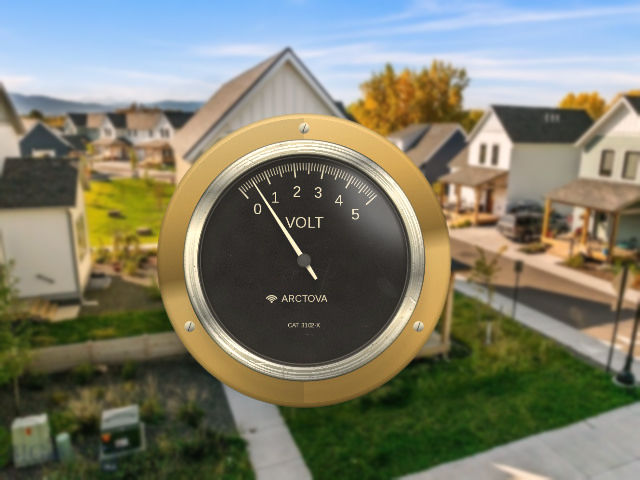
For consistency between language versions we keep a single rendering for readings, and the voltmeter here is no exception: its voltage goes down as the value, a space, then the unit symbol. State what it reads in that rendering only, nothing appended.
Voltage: 0.5 V
